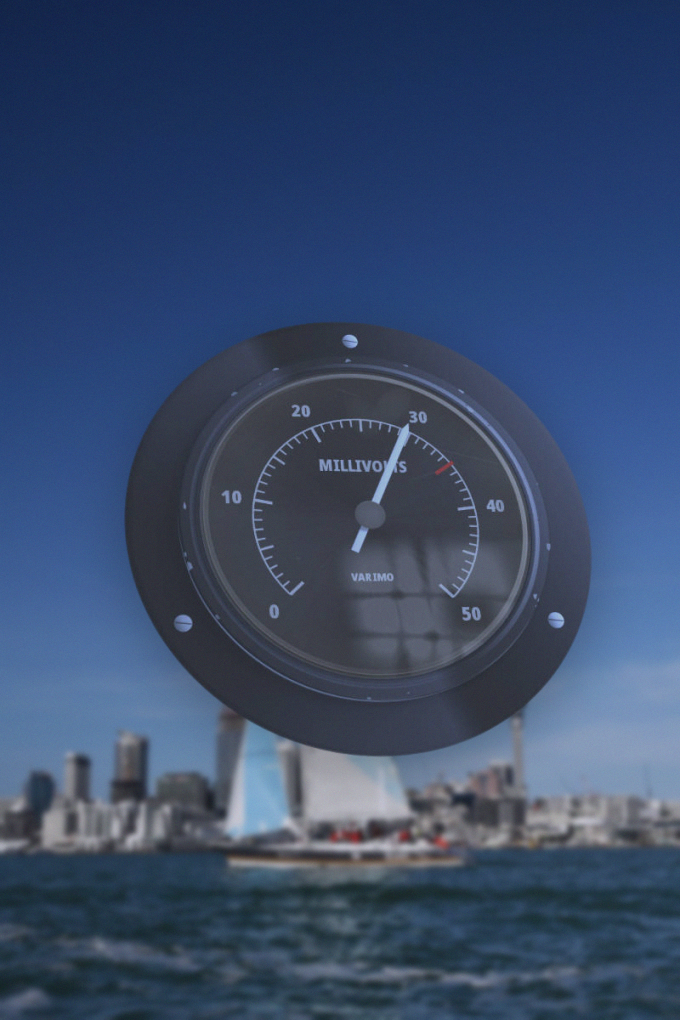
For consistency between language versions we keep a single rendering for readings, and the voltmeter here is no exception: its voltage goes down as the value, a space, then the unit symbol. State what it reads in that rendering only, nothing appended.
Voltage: 29.5 mV
